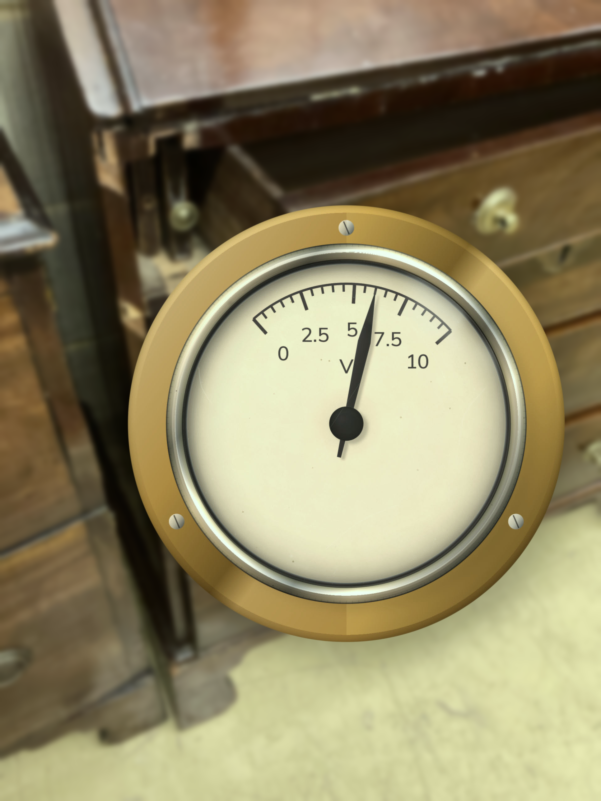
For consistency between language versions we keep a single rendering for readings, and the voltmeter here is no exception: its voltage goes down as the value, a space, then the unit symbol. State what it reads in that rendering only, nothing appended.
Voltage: 6 V
